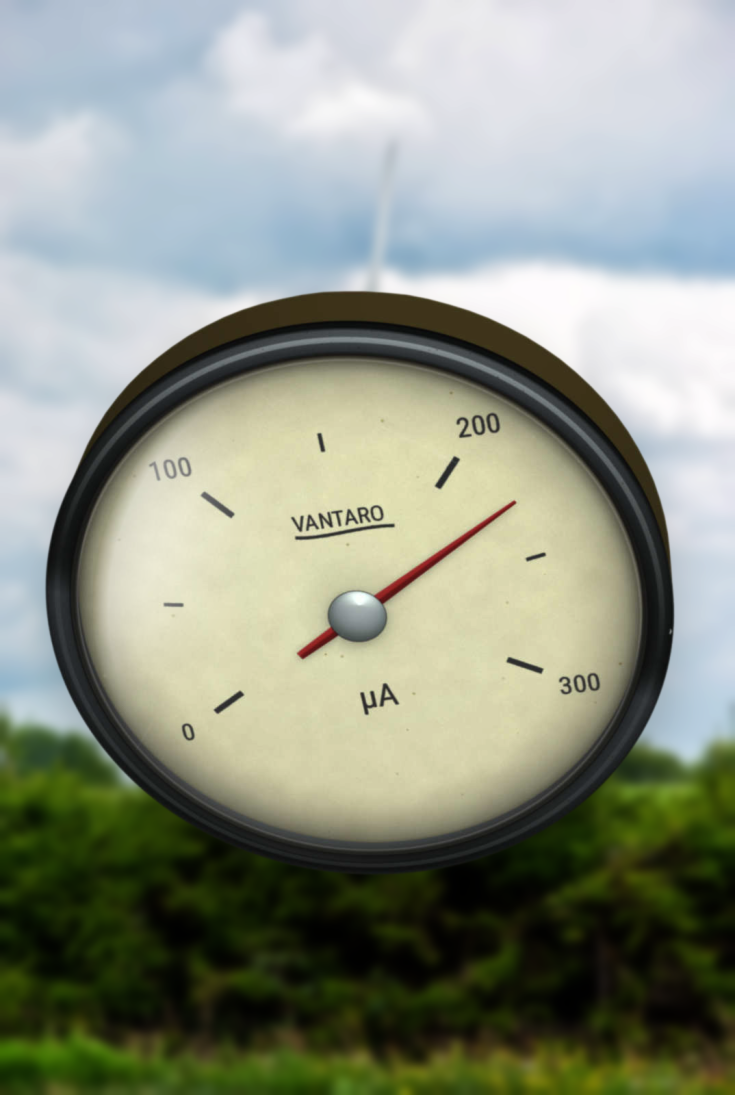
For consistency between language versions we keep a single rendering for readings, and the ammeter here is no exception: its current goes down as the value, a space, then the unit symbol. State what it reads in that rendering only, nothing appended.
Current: 225 µA
